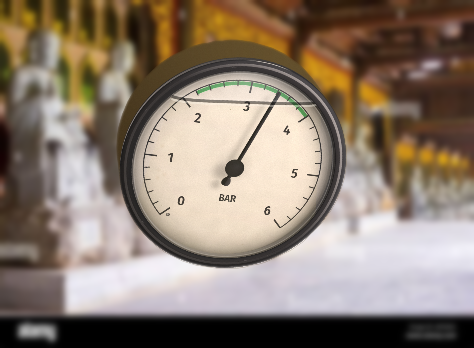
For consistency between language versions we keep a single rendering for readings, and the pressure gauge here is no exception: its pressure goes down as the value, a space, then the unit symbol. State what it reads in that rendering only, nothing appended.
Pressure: 3.4 bar
